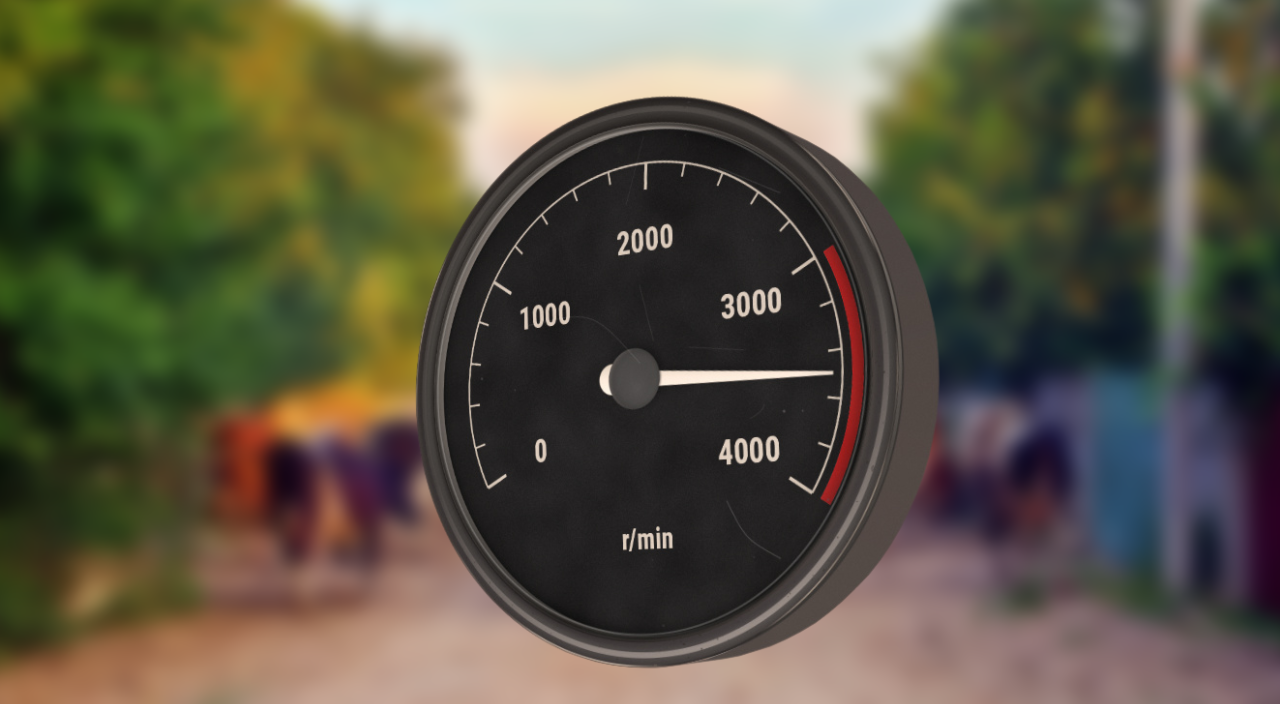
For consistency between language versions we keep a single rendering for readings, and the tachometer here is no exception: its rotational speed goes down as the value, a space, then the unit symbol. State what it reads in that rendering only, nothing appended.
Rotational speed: 3500 rpm
